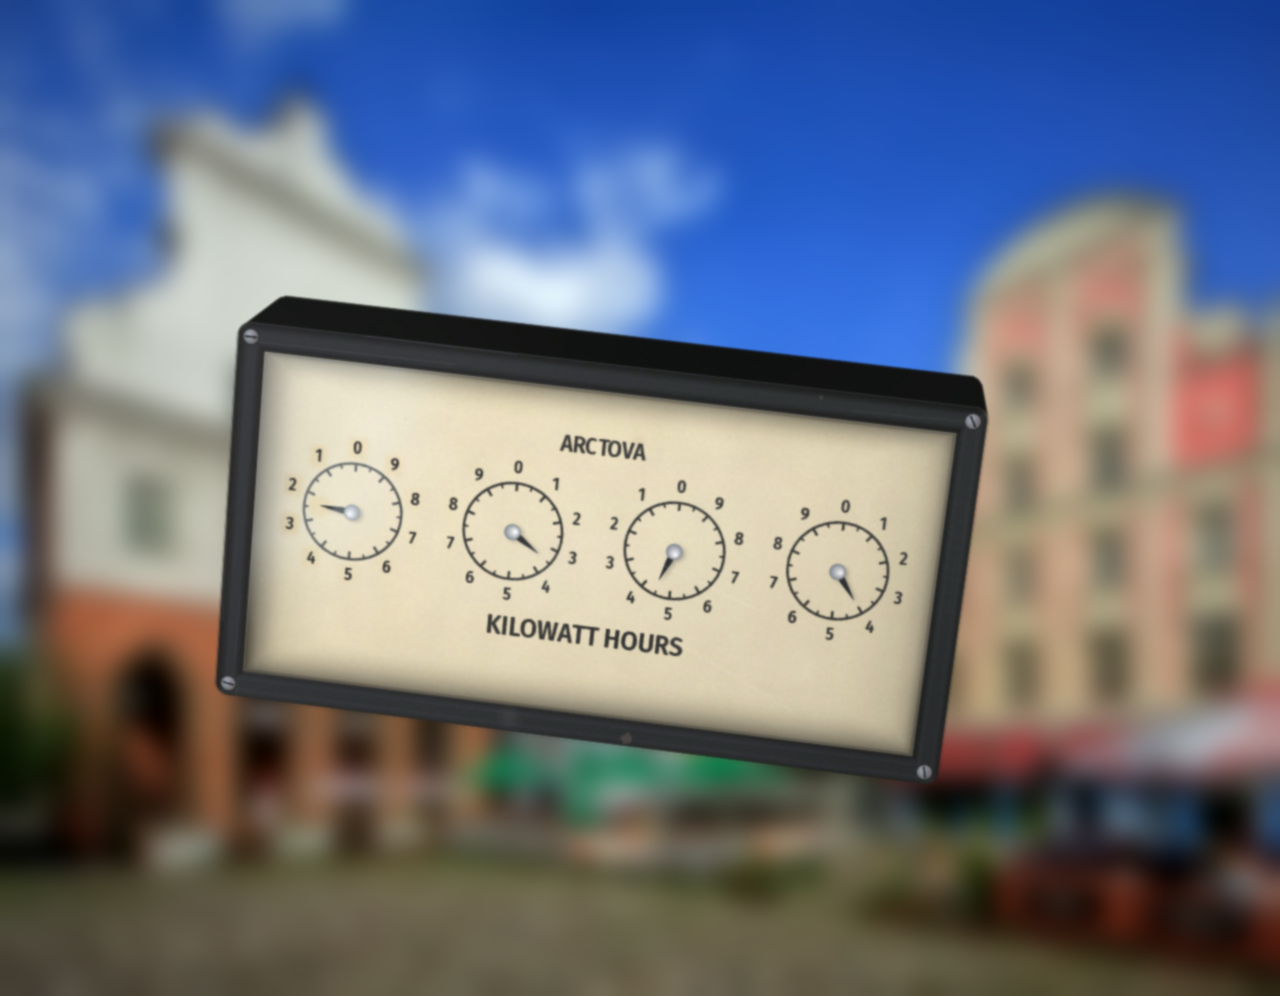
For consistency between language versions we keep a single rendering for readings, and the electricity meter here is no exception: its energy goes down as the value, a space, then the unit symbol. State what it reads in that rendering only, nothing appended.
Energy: 2344 kWh
